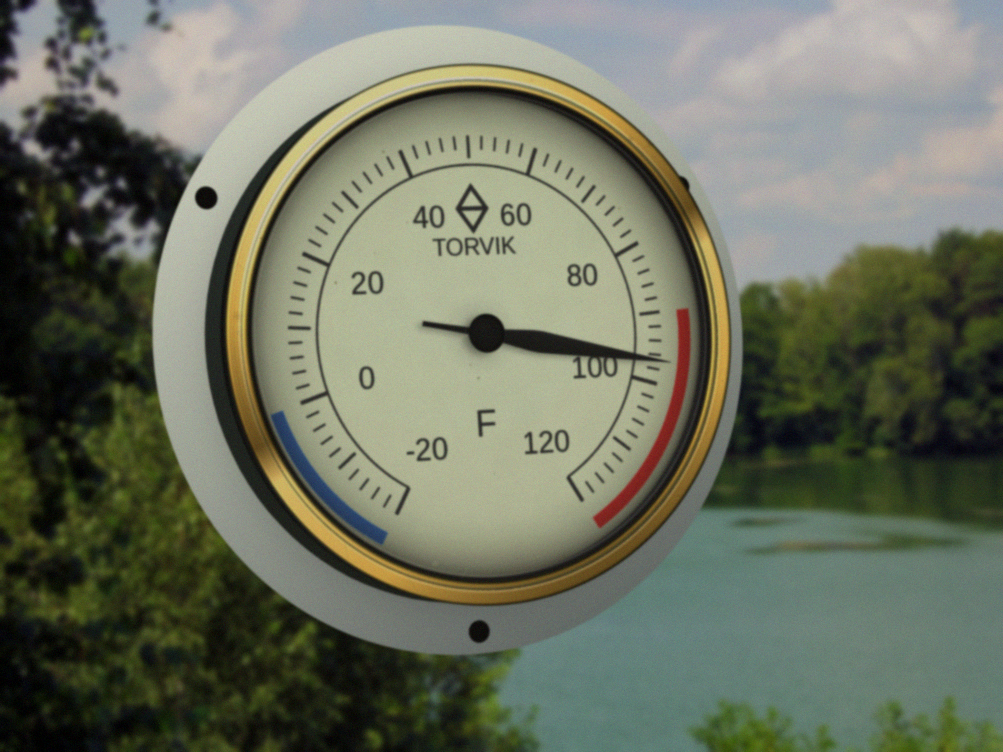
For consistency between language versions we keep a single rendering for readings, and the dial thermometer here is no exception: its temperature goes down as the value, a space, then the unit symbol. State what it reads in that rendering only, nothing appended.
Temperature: 97 °F
